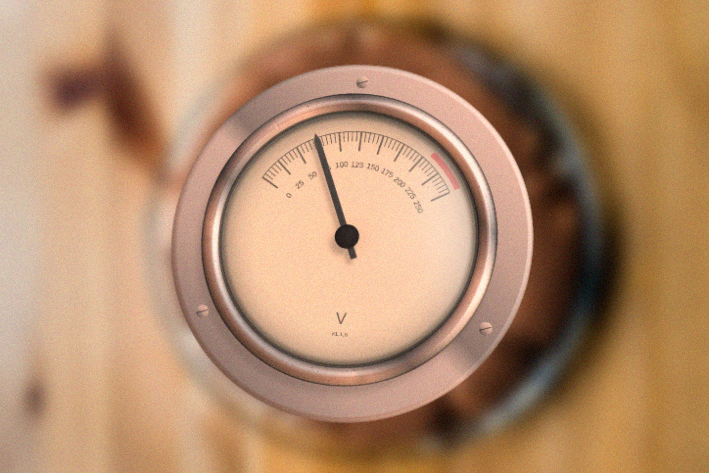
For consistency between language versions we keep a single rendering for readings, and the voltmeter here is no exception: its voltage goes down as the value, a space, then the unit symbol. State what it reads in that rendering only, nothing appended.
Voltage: 75 V
